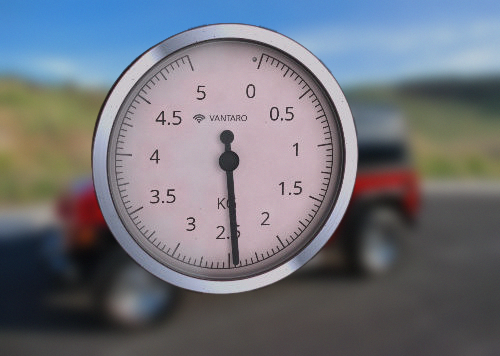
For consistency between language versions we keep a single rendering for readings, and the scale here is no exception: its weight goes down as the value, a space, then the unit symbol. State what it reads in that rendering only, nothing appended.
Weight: 2.45 kg
